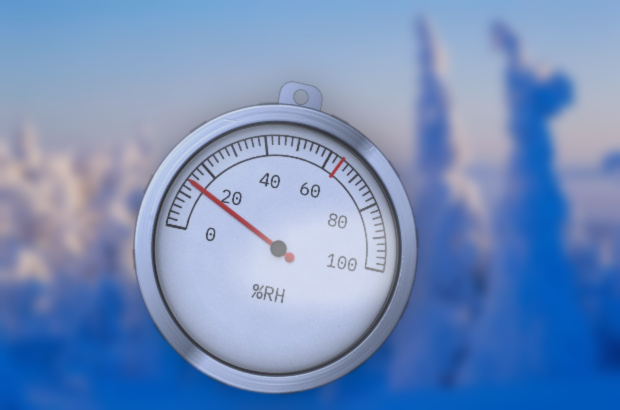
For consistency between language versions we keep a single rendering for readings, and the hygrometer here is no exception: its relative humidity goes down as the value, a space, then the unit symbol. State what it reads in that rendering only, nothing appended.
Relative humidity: 14 %
